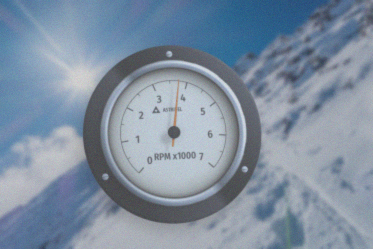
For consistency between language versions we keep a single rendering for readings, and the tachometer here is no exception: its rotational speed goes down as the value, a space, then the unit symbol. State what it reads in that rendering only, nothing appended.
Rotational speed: 3750 rpm
